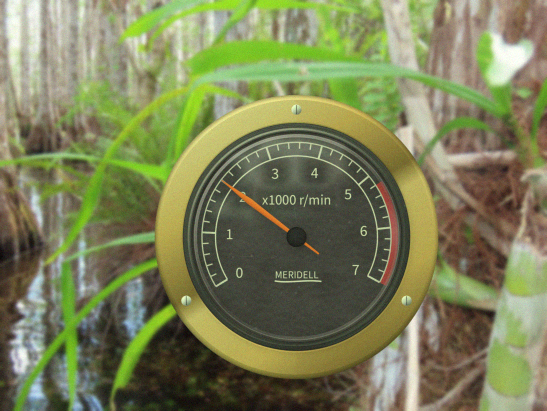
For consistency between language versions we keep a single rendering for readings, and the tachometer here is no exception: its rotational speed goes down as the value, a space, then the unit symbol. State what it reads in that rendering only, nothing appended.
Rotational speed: 2000 rpm
